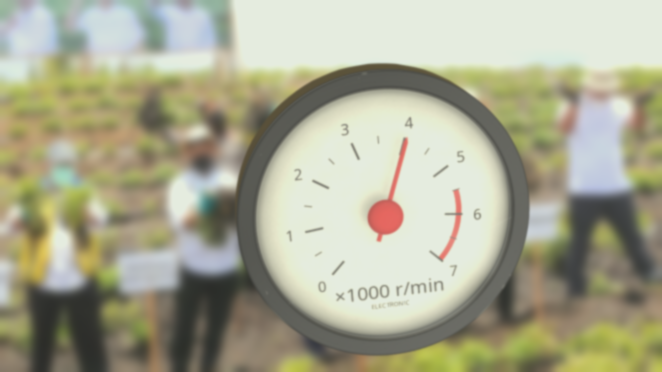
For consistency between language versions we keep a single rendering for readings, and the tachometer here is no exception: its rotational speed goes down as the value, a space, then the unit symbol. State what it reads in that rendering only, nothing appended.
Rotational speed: 4000 rpm
